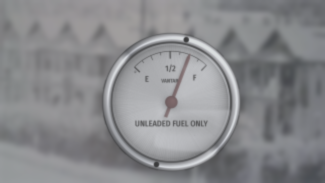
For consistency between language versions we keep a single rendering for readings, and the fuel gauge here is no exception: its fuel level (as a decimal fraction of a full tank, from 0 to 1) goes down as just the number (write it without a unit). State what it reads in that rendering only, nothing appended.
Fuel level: 0.75
